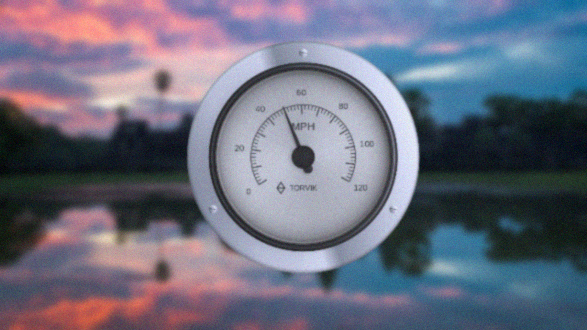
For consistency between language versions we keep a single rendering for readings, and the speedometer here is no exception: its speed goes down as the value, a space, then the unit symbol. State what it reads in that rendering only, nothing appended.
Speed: 50 mph
